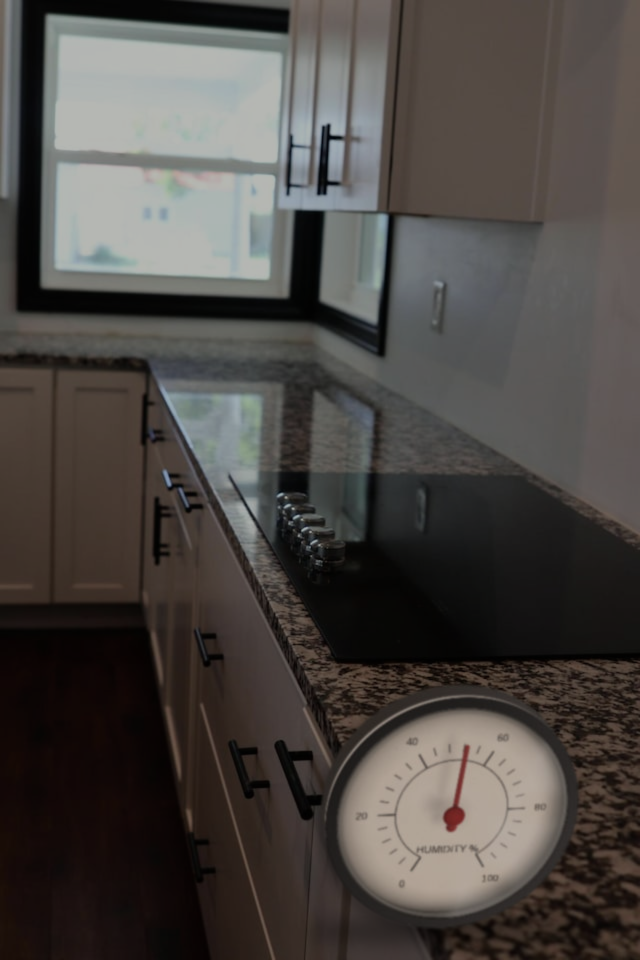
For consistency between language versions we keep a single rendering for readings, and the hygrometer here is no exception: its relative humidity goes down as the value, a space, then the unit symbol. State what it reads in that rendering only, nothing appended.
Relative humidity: 52 %
